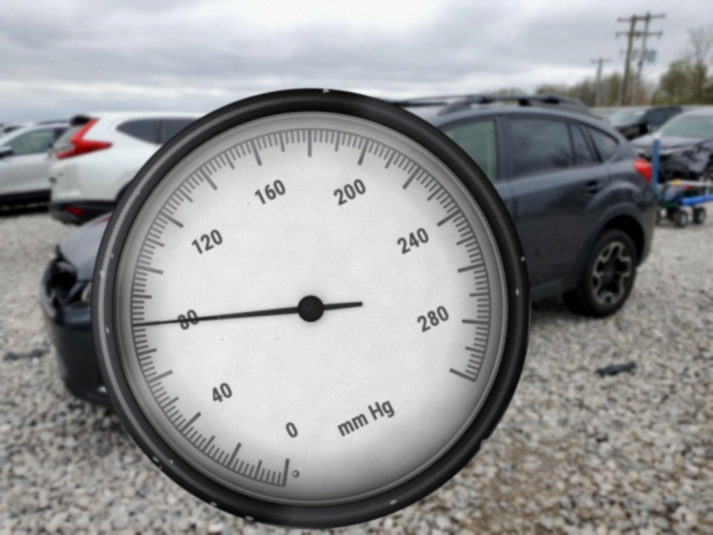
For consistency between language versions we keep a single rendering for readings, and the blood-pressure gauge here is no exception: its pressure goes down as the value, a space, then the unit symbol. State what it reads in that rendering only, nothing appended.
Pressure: 80 mmHg
